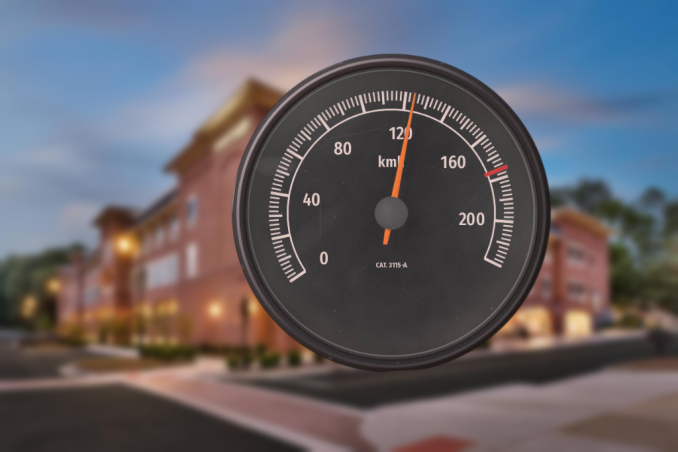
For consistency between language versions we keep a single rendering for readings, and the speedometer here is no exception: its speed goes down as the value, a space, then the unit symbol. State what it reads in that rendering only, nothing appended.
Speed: 124 km/h
